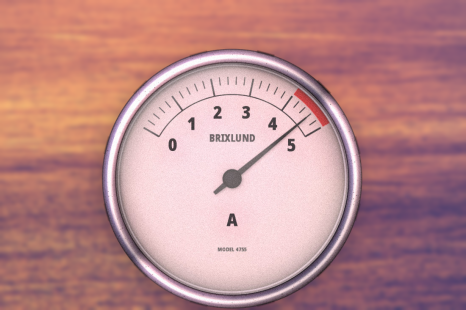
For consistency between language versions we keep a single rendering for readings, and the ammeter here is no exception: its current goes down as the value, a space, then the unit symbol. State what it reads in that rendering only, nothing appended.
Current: 4.6 A
